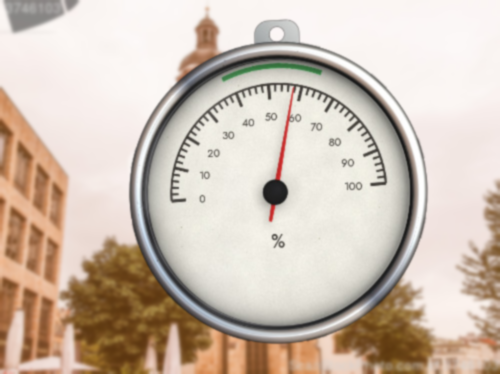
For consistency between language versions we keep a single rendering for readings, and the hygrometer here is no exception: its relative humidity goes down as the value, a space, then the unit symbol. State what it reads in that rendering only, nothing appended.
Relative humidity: 58 %
